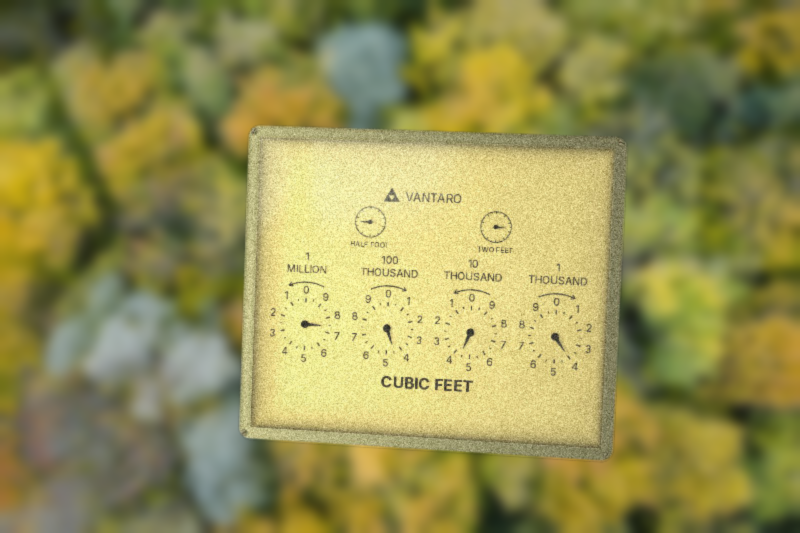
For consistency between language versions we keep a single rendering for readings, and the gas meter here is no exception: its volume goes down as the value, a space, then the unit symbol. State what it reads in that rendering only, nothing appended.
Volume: 744400 ft³
